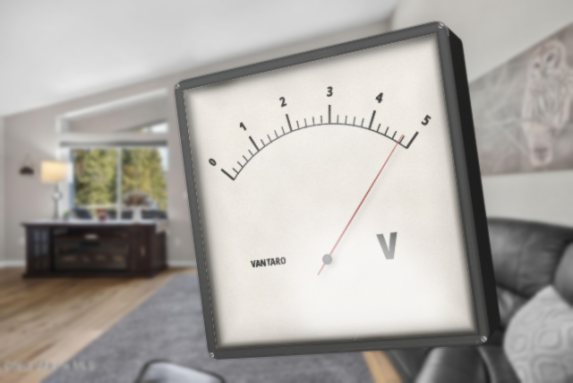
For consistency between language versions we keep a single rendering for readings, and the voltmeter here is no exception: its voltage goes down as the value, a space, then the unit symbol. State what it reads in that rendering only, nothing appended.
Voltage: 4.8 V
